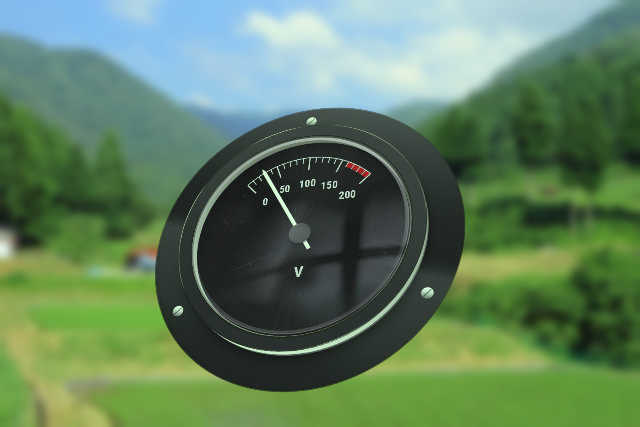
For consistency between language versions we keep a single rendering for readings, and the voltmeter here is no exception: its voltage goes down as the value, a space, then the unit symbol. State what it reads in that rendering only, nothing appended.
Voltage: 30 V
